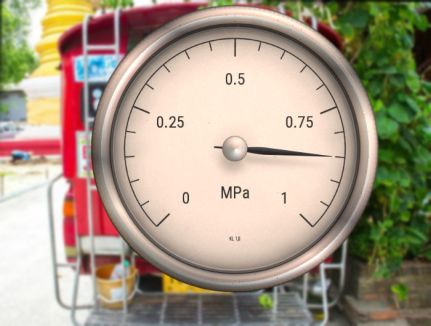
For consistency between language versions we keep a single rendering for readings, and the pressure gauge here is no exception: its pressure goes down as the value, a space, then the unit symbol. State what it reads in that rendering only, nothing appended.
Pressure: 0.85 MPa
